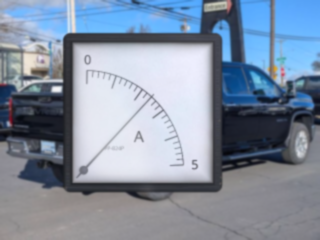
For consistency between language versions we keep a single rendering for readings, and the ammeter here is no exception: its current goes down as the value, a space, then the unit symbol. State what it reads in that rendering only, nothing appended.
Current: 2.4 A
